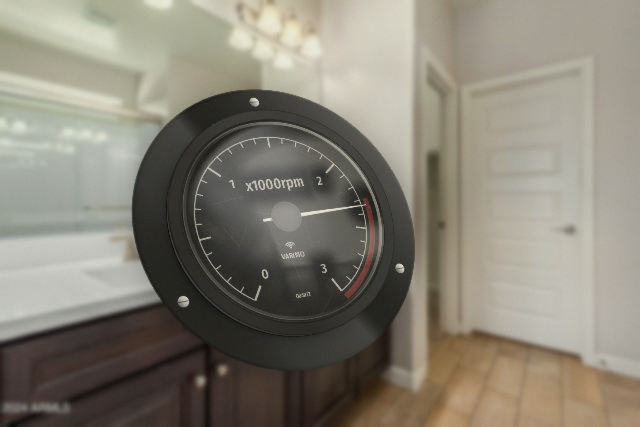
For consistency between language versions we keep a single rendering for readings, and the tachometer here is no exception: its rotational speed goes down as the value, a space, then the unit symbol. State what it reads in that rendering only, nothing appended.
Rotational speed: 2350 rpm
